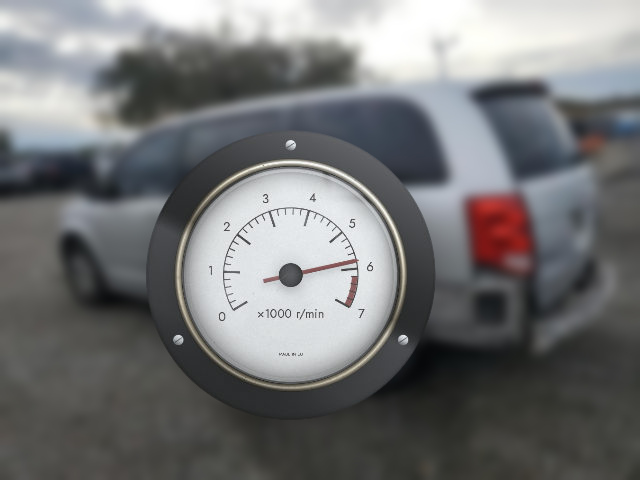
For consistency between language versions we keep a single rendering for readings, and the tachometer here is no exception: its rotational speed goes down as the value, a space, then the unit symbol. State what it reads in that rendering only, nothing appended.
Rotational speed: 5800 rpm
